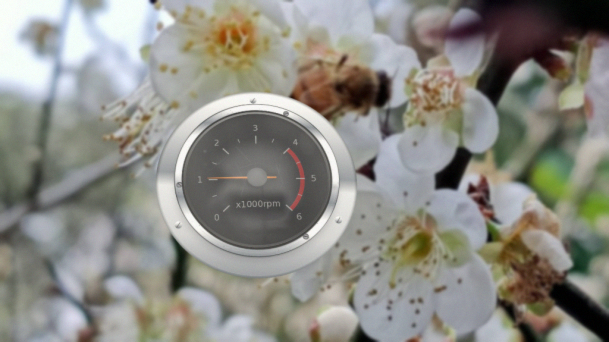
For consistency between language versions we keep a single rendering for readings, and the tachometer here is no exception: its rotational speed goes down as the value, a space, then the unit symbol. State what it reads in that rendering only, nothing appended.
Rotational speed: 1000 rpm
